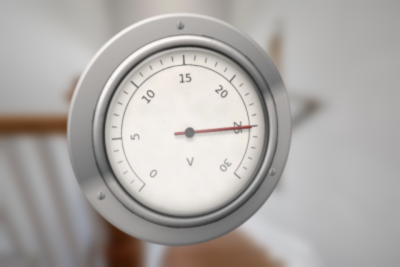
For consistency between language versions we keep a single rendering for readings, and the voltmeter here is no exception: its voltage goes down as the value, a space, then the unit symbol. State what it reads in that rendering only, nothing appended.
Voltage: 25 V
